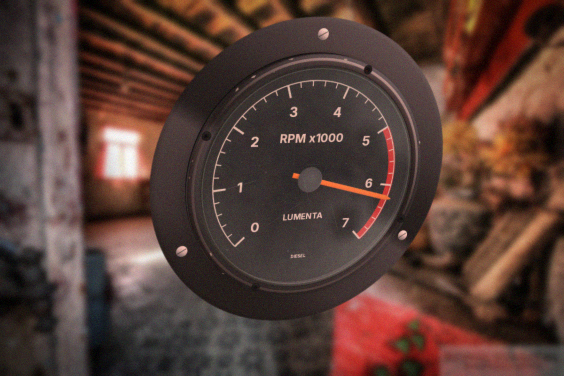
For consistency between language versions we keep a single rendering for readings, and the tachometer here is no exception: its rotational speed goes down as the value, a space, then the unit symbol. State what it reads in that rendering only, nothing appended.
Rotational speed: 6200 rpm
